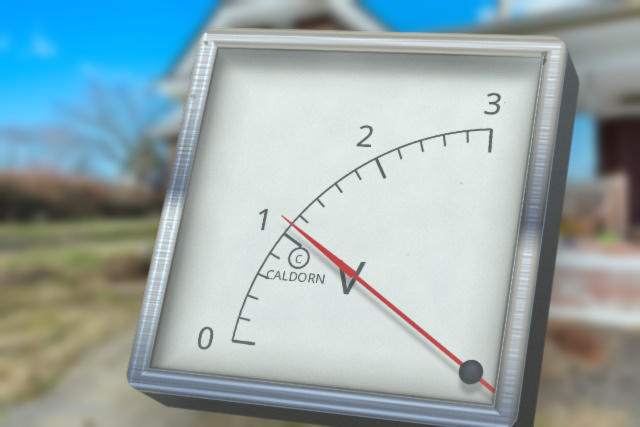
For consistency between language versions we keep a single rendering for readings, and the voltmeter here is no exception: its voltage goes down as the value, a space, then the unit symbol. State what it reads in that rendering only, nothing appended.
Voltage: 1.1 V
